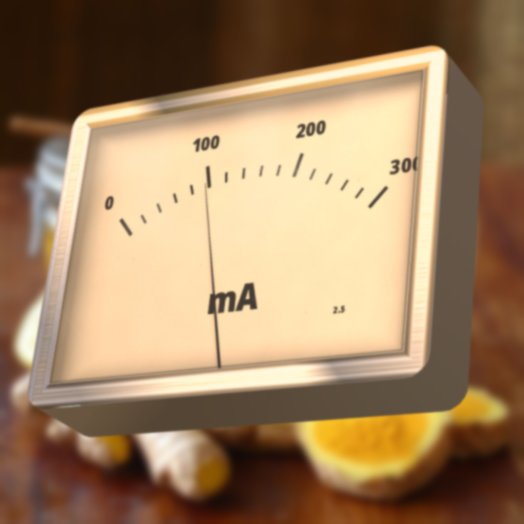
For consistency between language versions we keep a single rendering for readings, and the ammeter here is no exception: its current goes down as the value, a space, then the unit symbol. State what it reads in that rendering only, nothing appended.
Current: 100 mA
